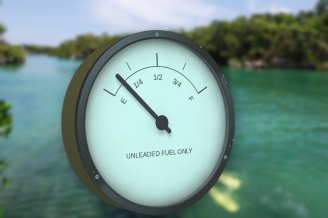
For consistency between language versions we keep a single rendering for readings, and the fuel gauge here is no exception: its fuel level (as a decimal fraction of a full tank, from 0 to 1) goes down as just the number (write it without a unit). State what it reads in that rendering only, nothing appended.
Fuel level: 0.125
